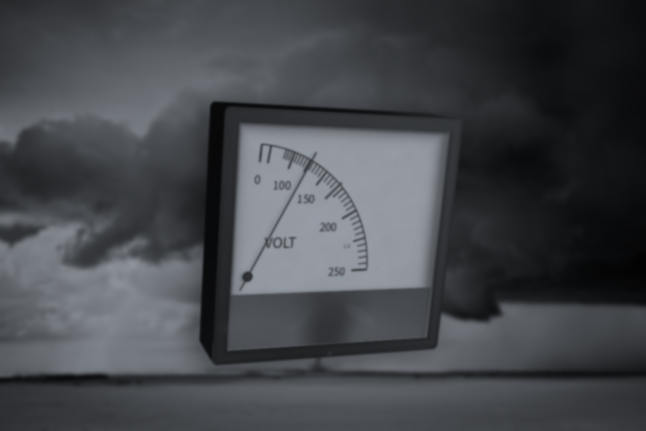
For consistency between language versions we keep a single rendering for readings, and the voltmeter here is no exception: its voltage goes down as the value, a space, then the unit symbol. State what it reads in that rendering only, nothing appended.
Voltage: 125 V
